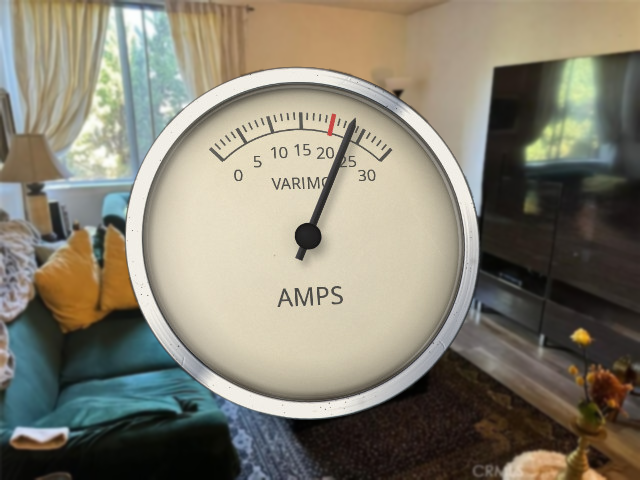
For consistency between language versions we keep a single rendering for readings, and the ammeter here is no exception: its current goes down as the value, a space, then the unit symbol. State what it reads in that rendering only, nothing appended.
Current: 23 A
